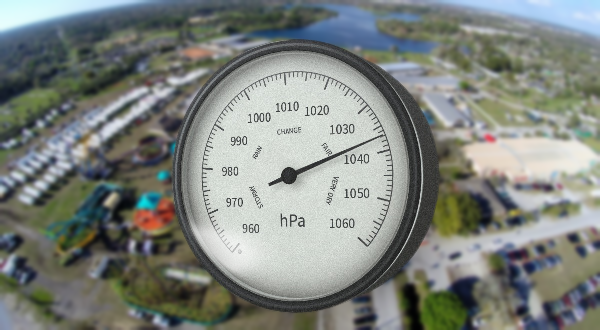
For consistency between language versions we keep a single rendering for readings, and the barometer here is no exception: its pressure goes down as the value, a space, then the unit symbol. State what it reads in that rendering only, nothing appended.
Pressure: 1037 hPa
